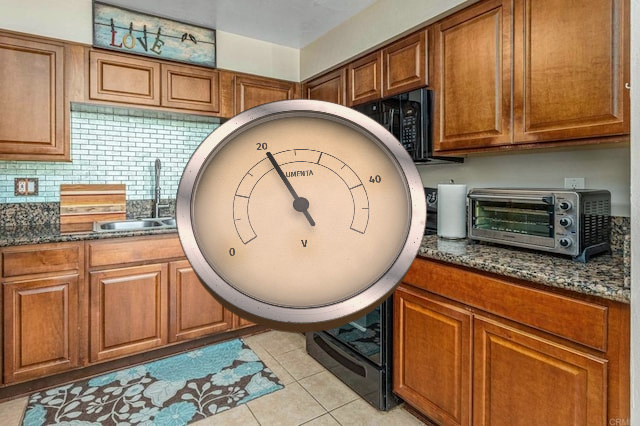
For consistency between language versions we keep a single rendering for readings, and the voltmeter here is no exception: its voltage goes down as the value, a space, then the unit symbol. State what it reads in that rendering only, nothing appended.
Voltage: 20 V
